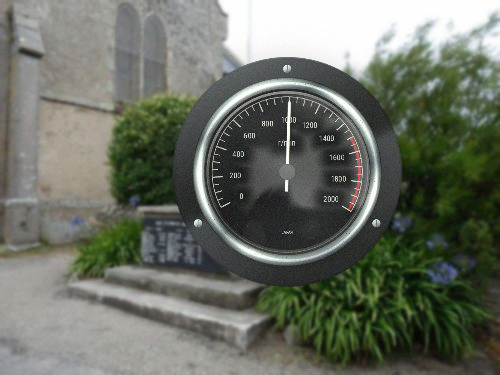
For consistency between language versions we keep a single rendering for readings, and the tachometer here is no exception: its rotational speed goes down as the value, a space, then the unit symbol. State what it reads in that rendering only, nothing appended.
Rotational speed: 1000 rpm
